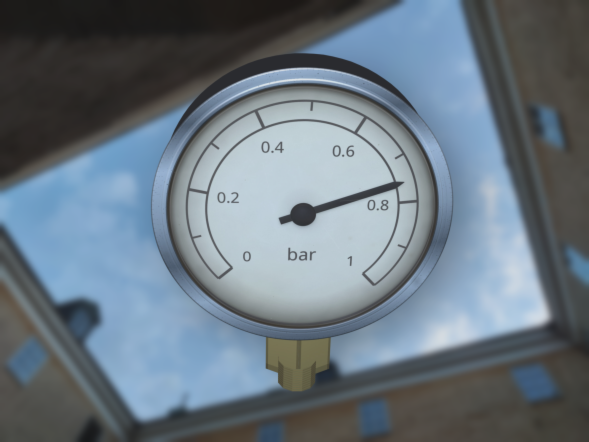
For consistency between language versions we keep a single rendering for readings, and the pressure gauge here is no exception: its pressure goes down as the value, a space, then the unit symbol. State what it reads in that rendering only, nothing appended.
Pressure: 0.75 bar
